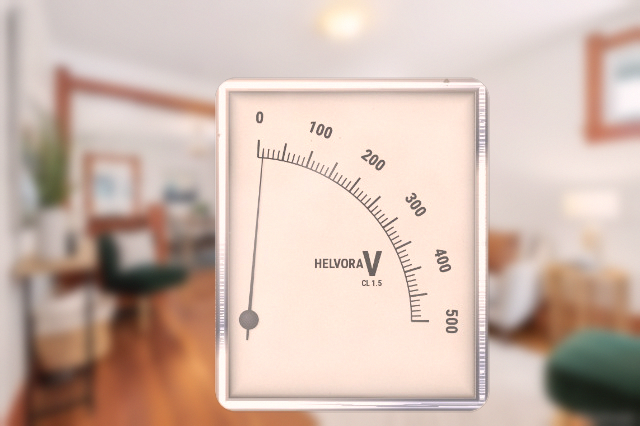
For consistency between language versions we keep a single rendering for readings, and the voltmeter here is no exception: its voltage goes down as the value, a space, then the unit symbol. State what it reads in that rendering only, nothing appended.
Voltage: 10 V
